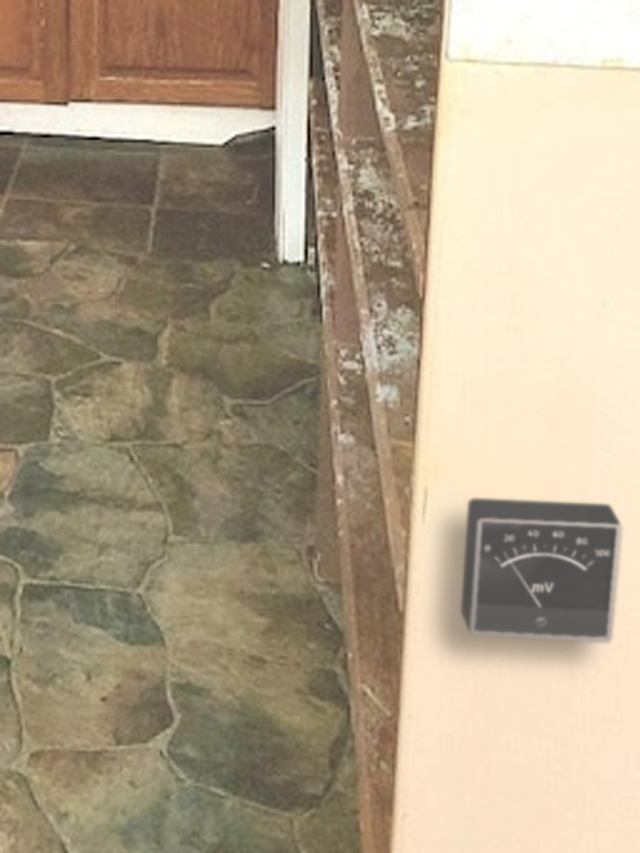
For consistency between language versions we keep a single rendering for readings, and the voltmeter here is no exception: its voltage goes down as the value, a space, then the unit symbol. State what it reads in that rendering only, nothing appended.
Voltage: 10 mV
